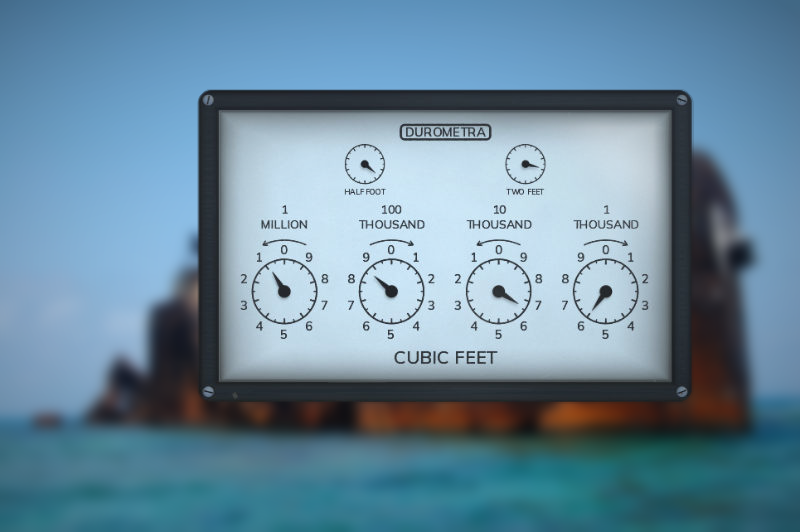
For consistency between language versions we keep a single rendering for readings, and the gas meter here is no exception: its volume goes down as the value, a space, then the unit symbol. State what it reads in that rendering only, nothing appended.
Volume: 86600 ft³
